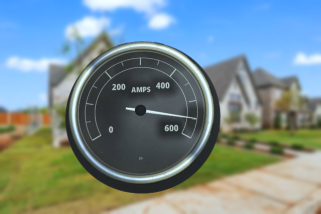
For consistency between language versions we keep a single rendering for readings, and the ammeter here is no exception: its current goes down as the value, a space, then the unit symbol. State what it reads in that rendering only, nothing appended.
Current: 550 A
